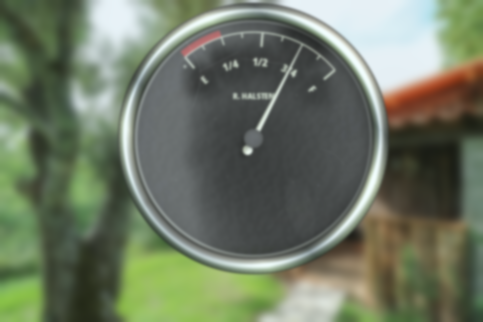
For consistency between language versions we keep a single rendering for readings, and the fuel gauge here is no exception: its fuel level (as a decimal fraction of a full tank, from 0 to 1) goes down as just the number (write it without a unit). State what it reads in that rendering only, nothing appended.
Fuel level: 0.75
